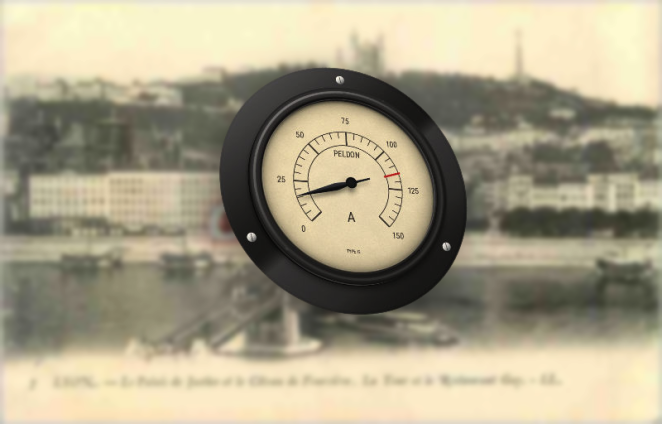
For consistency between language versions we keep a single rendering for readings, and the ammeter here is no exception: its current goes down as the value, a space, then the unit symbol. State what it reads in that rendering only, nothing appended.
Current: 15 A
